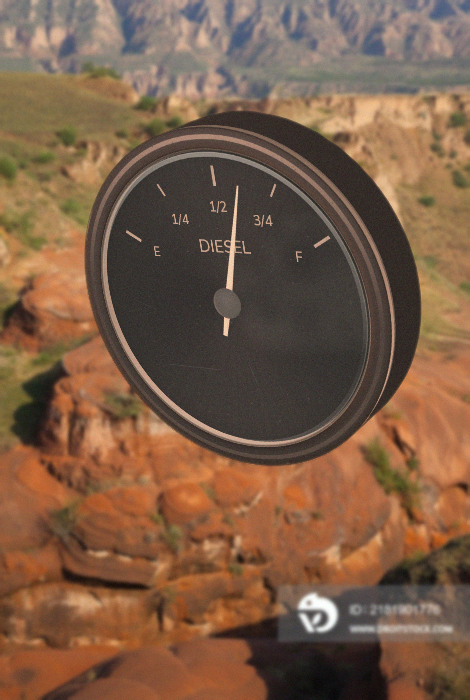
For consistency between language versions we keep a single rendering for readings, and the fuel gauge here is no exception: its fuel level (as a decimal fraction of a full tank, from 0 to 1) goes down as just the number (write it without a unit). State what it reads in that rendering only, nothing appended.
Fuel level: 0.625
